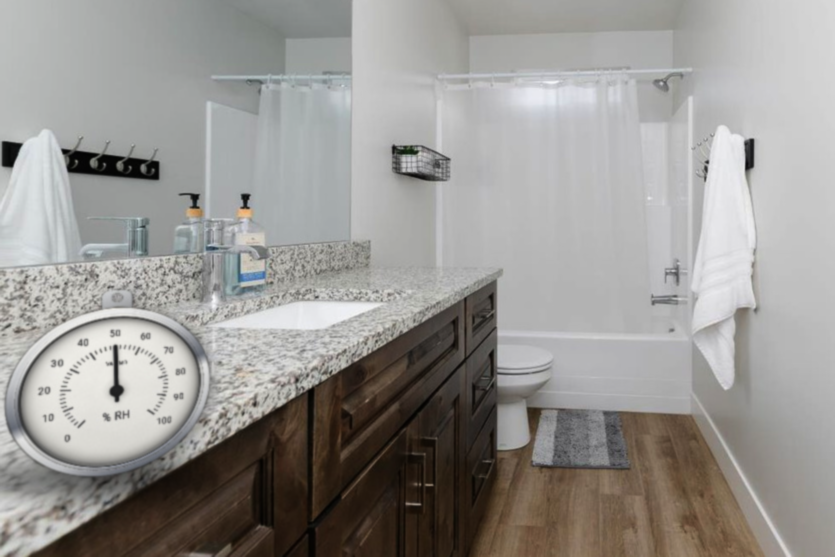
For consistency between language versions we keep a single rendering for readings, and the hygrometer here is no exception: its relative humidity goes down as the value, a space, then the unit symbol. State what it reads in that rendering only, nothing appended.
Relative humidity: 50 %
